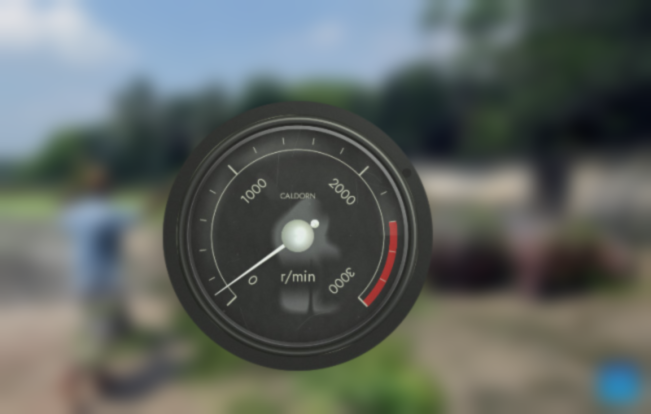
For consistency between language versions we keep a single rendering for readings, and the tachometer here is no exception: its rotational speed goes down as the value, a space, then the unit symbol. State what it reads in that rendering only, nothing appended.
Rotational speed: 100 rpm
